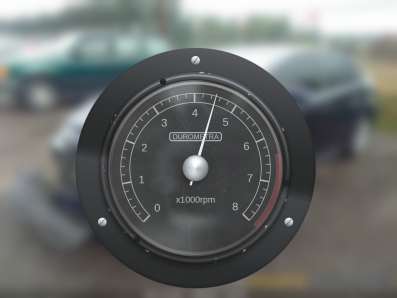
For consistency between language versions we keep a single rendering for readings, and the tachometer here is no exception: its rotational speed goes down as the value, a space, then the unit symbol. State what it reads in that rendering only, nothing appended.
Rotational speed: 4500 rpm
